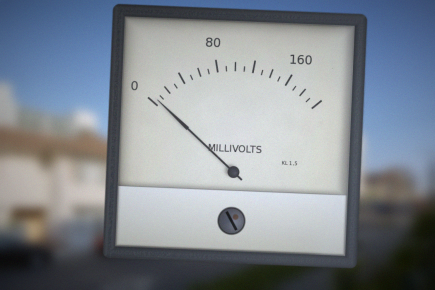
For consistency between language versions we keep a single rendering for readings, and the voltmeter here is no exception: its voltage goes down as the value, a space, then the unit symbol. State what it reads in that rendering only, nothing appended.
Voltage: 5 mV
